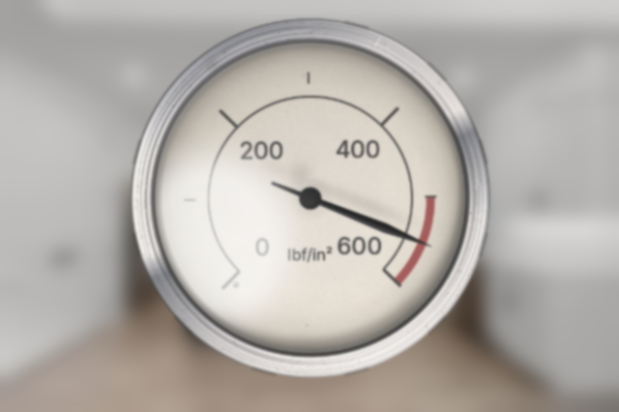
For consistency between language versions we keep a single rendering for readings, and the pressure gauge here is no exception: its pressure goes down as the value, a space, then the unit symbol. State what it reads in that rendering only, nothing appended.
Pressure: 550 psi
